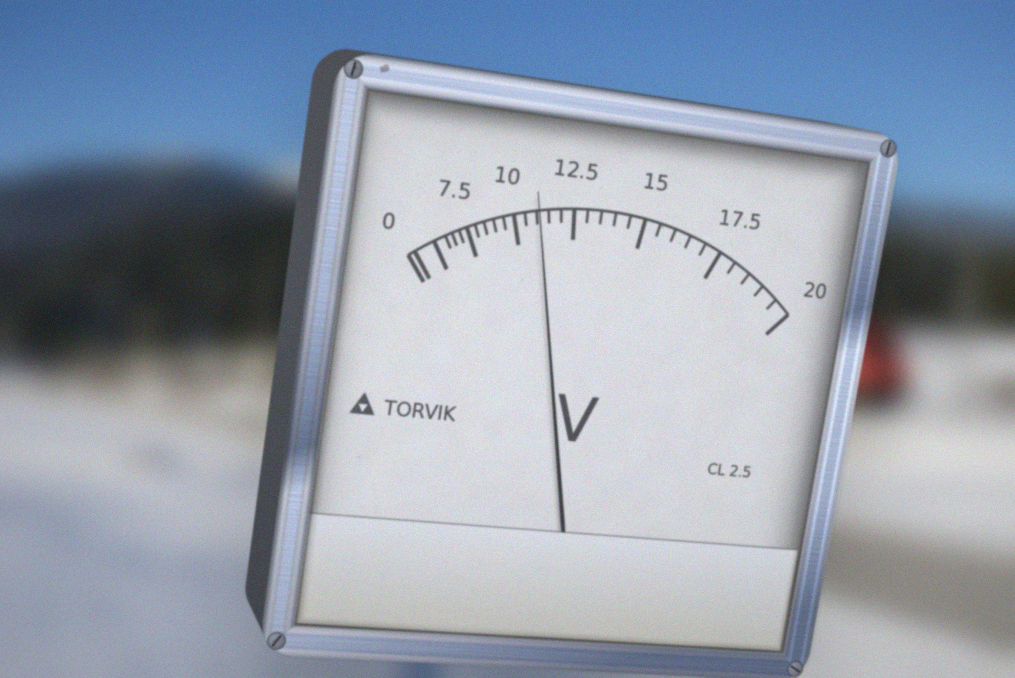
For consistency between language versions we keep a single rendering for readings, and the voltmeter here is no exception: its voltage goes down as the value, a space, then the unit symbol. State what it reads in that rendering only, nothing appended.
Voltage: 11 V
